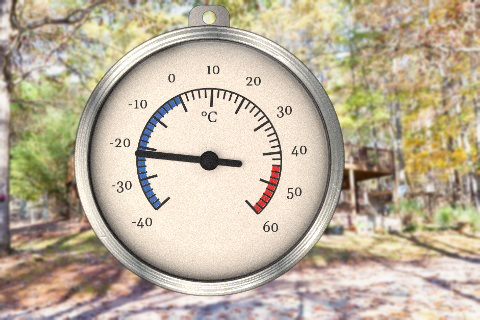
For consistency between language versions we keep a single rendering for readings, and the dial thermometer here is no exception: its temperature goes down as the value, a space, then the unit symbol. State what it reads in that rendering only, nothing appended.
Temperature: -22 °C
